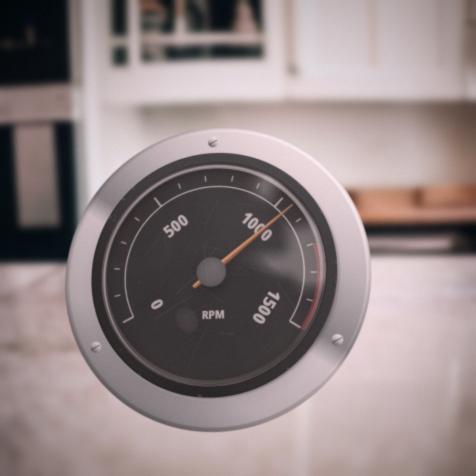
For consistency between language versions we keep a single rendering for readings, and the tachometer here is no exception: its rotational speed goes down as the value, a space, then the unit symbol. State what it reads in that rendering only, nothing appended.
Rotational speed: 1050 rpm
